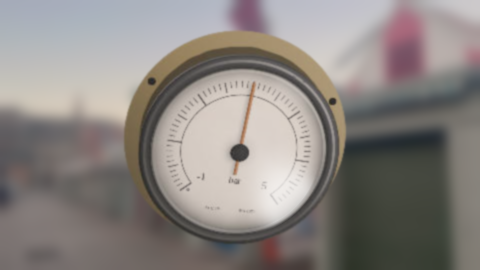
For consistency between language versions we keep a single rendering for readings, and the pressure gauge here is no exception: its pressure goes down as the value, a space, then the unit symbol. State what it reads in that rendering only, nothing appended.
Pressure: 2 bar
